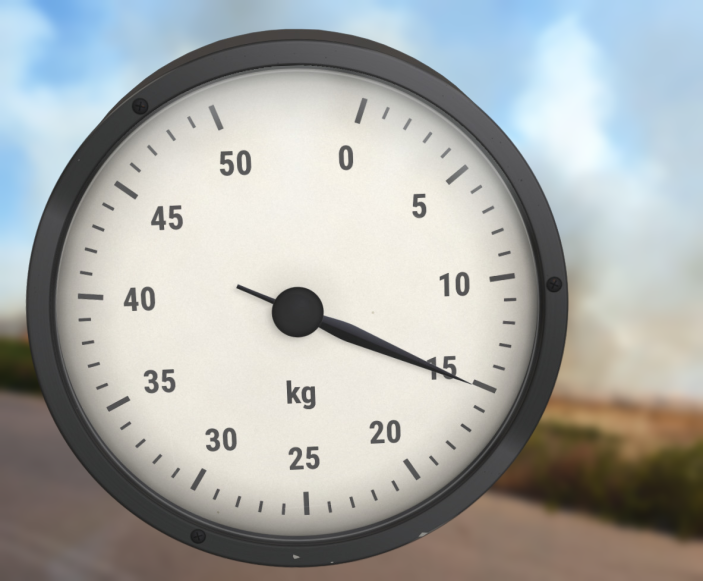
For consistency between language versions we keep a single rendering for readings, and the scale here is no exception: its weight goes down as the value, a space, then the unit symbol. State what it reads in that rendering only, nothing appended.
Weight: 15 kg
